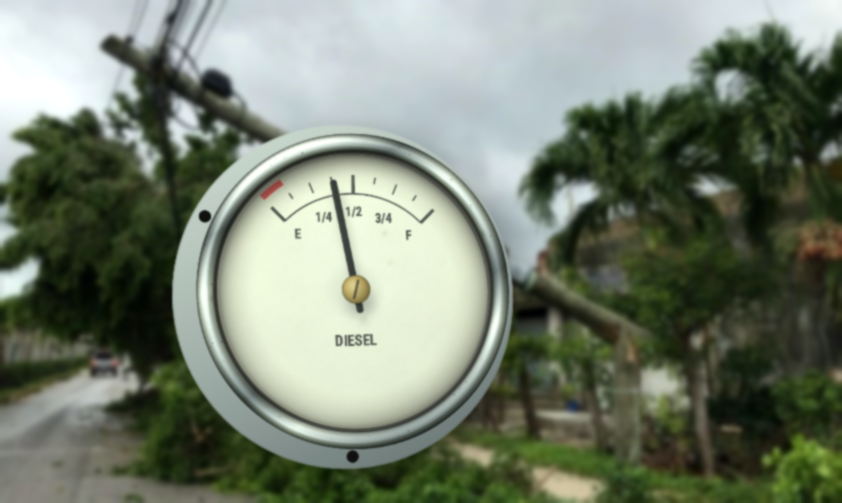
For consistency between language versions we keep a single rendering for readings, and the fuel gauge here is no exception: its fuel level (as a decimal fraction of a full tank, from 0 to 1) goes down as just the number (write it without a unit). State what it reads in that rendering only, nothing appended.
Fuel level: 0.375
